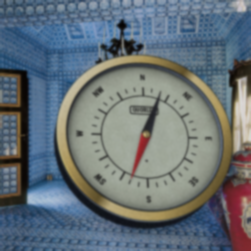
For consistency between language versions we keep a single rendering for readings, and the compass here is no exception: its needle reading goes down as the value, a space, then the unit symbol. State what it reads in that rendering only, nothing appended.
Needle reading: 200 °
